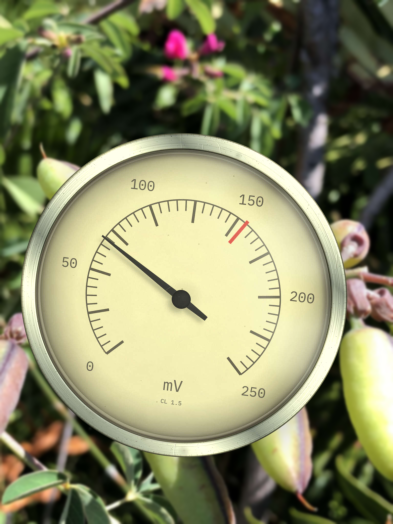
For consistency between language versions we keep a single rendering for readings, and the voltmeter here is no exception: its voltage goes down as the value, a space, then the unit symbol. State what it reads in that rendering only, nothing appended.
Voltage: 70 mV
